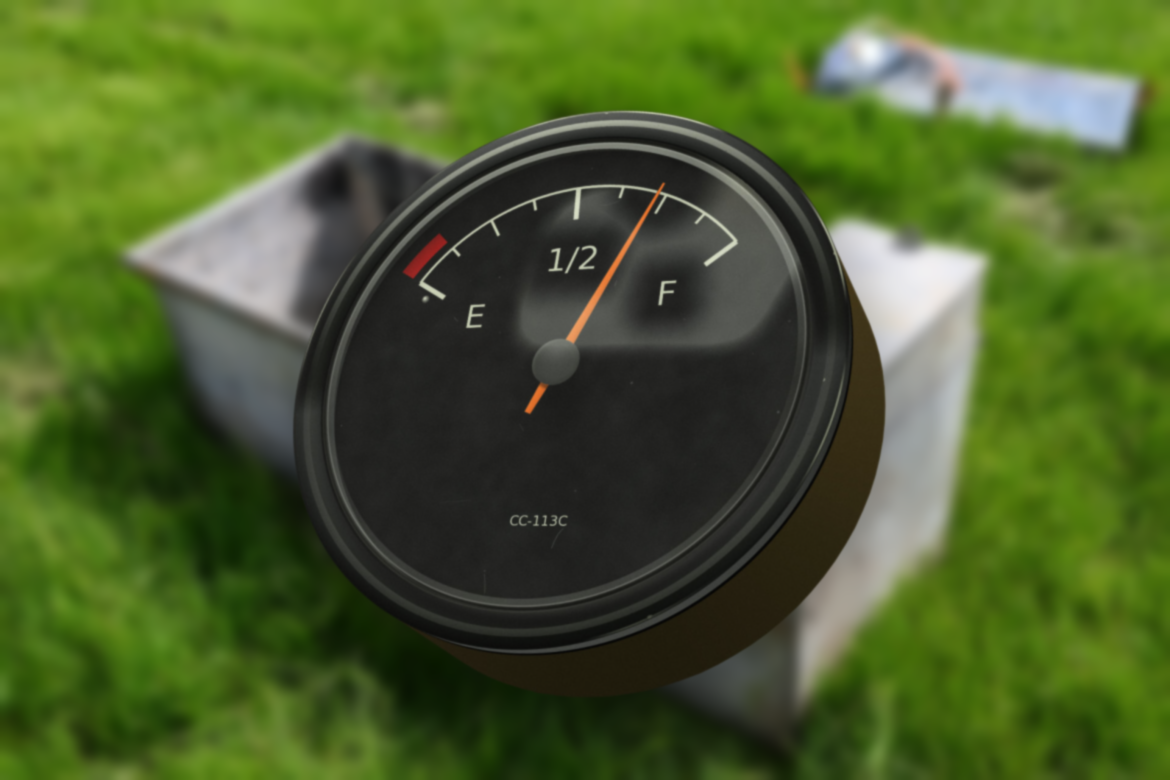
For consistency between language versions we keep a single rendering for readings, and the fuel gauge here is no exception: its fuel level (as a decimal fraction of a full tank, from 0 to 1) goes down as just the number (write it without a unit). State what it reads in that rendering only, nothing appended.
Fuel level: 0.75
